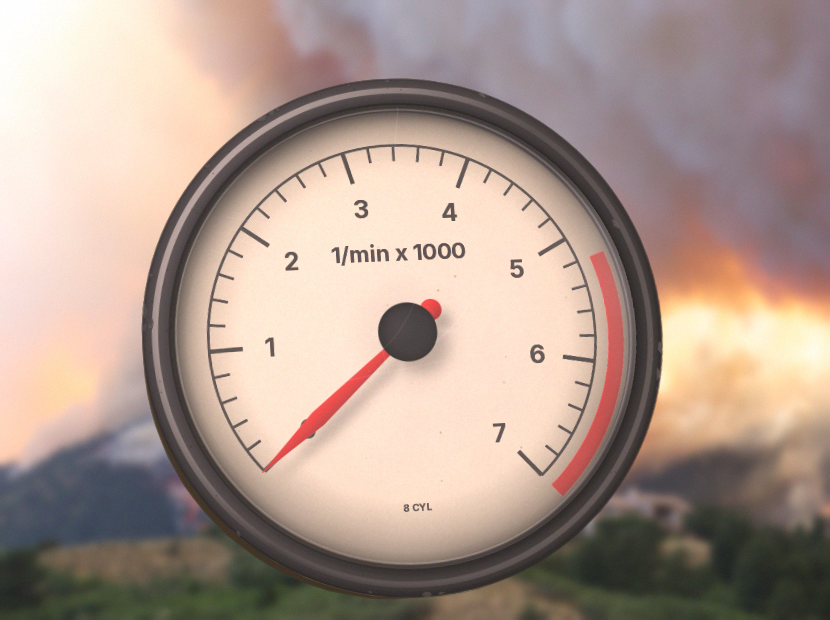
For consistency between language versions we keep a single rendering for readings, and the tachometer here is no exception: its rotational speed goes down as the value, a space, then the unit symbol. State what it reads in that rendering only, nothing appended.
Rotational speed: 0 rpm
